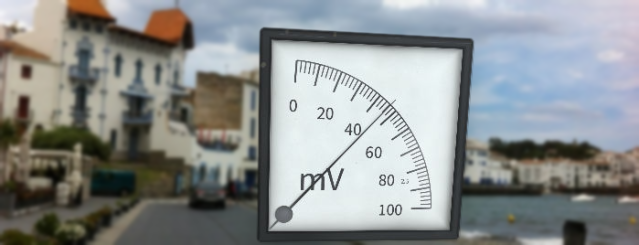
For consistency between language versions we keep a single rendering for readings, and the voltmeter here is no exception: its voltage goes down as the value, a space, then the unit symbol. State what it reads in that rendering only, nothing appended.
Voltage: 46 mV
